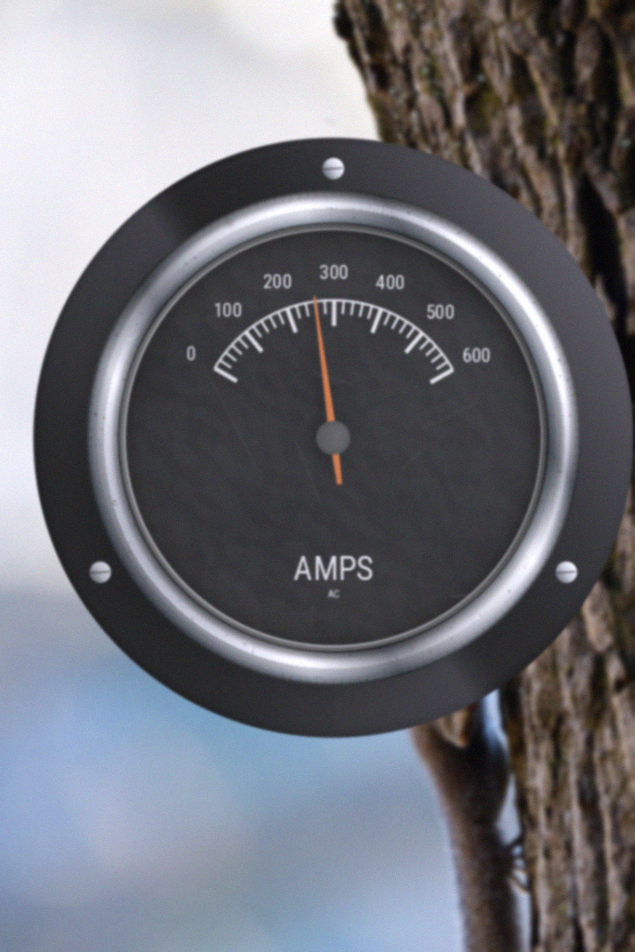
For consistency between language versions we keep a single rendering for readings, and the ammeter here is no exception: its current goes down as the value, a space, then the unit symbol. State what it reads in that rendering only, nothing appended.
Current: 260 A
